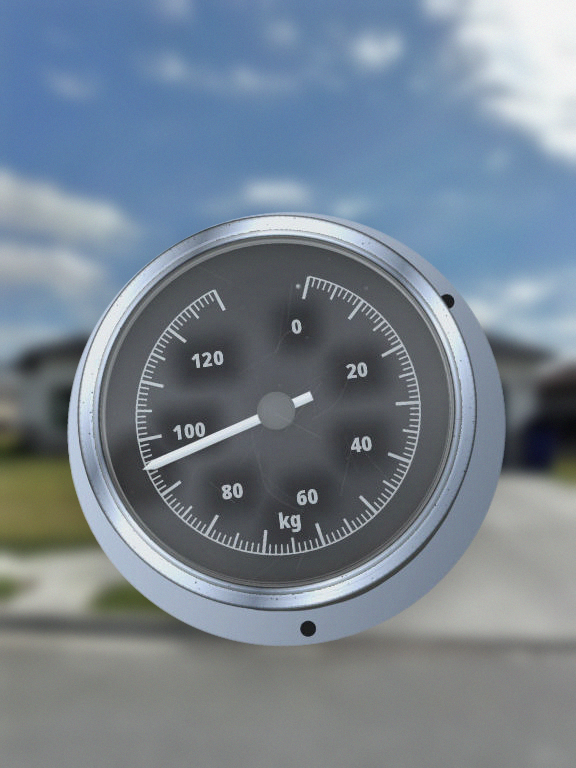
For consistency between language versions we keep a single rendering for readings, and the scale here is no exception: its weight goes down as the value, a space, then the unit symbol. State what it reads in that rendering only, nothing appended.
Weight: 95 kg
